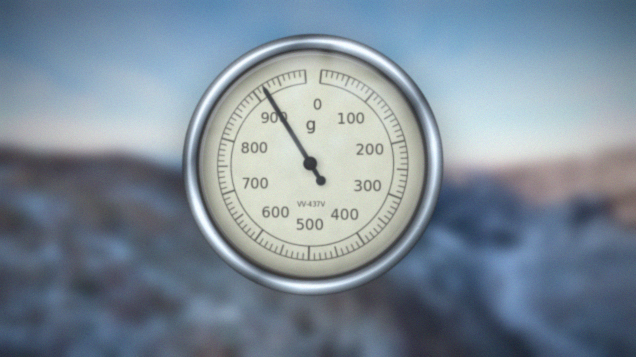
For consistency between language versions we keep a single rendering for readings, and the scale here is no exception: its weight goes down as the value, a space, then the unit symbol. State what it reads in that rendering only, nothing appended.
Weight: 920 g
